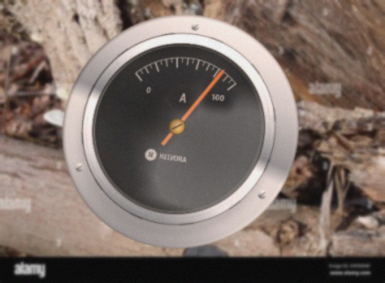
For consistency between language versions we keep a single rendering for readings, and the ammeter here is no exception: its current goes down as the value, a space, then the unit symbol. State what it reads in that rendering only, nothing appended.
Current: 85 A
